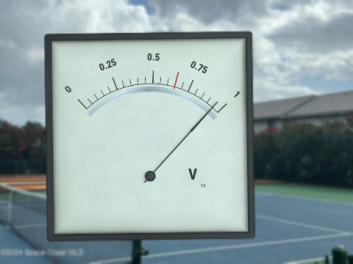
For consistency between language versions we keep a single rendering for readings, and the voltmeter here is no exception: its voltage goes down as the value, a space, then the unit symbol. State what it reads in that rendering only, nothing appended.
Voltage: 0.95 V
